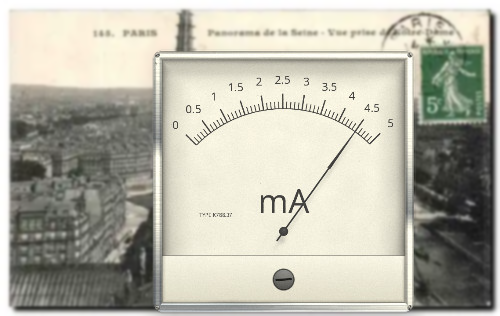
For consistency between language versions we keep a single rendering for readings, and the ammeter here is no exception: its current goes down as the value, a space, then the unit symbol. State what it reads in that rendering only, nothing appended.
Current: 4.5 mA
